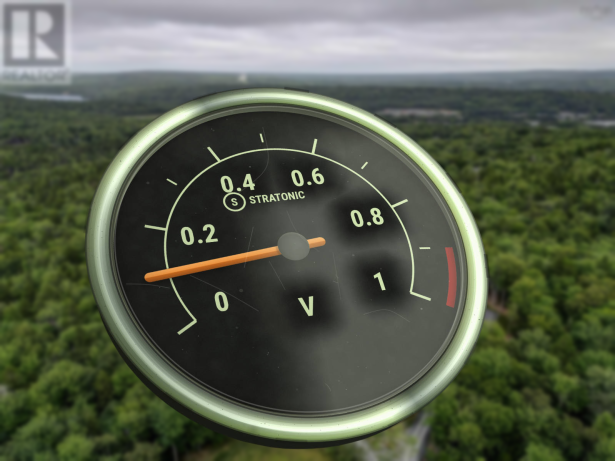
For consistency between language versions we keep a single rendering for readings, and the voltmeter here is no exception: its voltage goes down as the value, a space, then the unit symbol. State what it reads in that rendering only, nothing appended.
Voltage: 0.1 V
